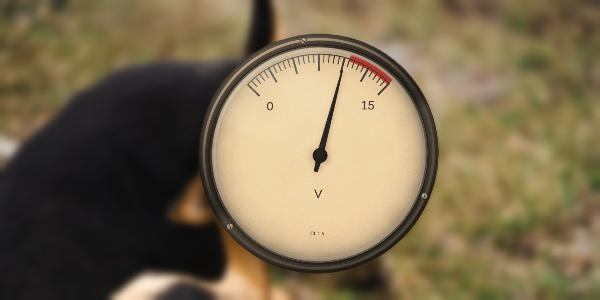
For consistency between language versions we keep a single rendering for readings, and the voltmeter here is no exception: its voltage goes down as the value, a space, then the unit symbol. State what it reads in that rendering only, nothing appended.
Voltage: 10 V
